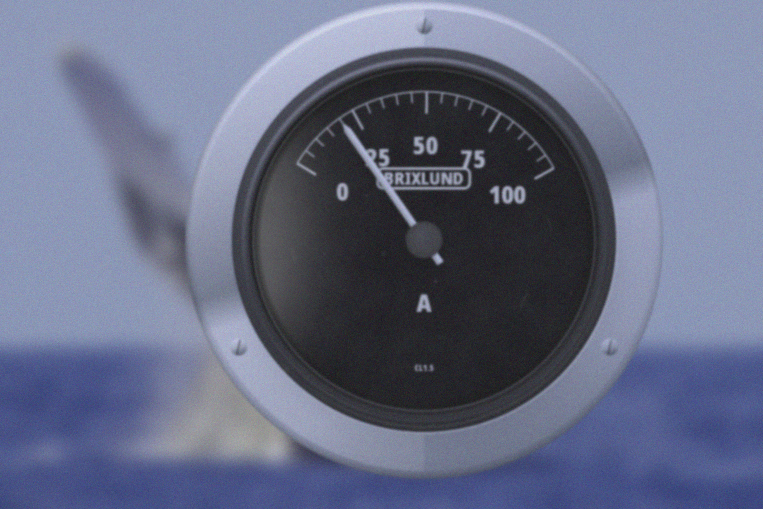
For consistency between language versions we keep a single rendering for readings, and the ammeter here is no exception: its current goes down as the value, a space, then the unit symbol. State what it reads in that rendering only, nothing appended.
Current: 20 A
